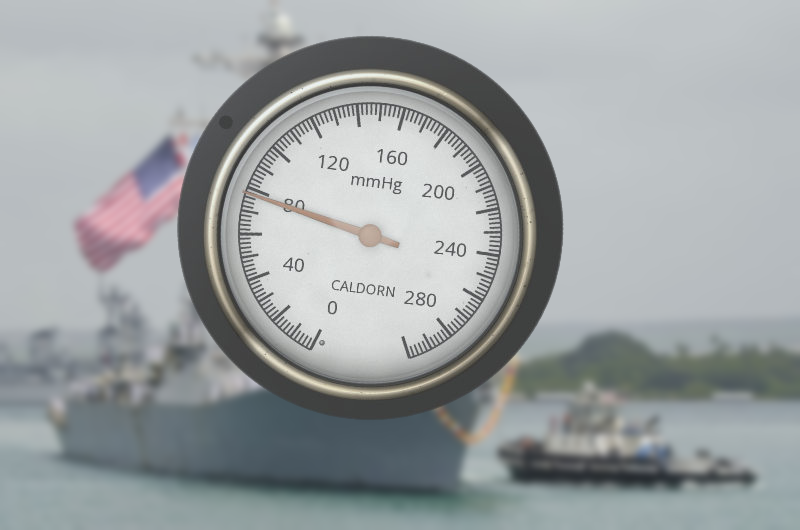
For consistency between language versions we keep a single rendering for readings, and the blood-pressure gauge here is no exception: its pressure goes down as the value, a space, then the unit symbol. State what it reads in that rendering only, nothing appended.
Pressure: 78 mmHg
